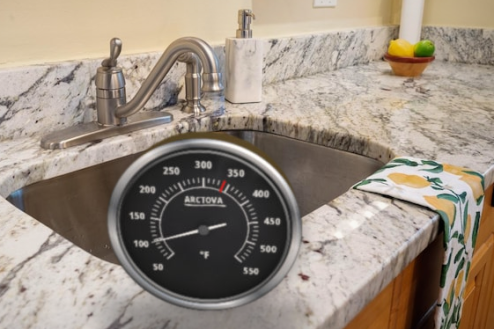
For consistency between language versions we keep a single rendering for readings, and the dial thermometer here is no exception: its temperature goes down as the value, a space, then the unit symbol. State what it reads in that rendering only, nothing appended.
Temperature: 100 °F
